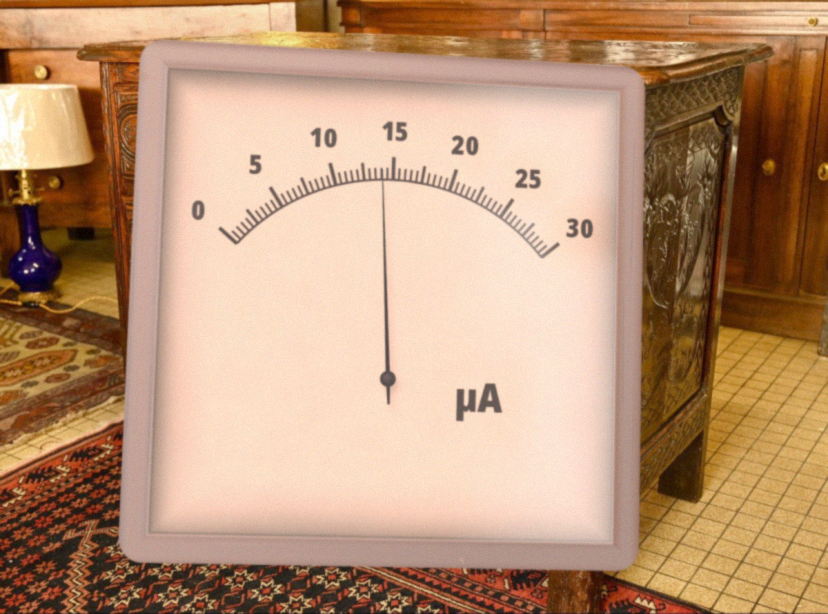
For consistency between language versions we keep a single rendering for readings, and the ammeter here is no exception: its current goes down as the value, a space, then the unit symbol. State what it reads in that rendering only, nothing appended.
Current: 14 µA
